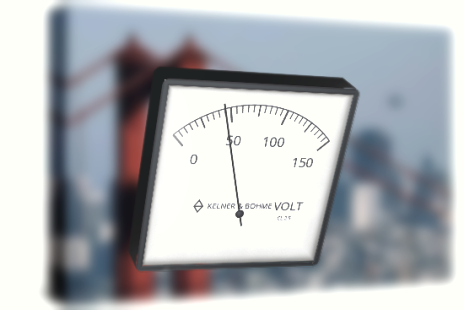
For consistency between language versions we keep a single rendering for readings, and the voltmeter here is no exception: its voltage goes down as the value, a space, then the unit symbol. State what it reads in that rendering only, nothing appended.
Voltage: 45 V
